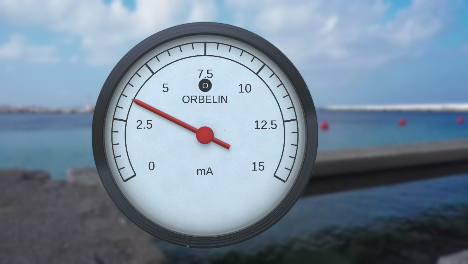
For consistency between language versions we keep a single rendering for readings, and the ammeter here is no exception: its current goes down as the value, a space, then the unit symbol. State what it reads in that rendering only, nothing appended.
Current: 3.5 mA
